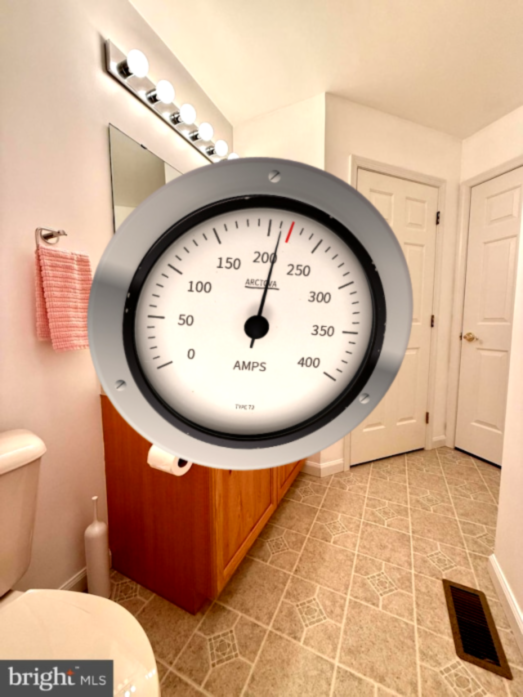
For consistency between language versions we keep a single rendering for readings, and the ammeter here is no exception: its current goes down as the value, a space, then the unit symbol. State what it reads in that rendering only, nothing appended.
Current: 210 A
